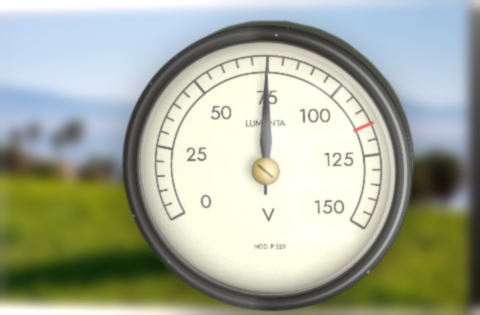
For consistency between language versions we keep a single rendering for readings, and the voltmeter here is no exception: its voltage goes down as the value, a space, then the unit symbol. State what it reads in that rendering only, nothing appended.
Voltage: 75 V
